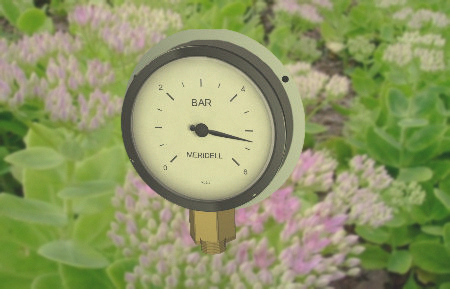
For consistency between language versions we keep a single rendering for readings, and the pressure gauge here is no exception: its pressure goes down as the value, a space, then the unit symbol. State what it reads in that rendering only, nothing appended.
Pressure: 5.25 bar
